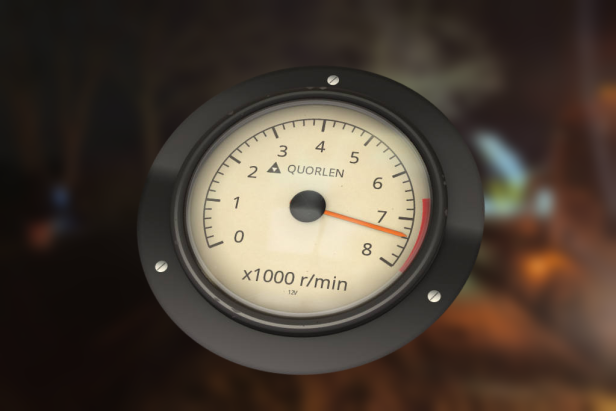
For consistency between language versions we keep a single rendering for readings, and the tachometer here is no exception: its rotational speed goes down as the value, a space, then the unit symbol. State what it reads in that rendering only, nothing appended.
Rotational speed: 7400 rpm
